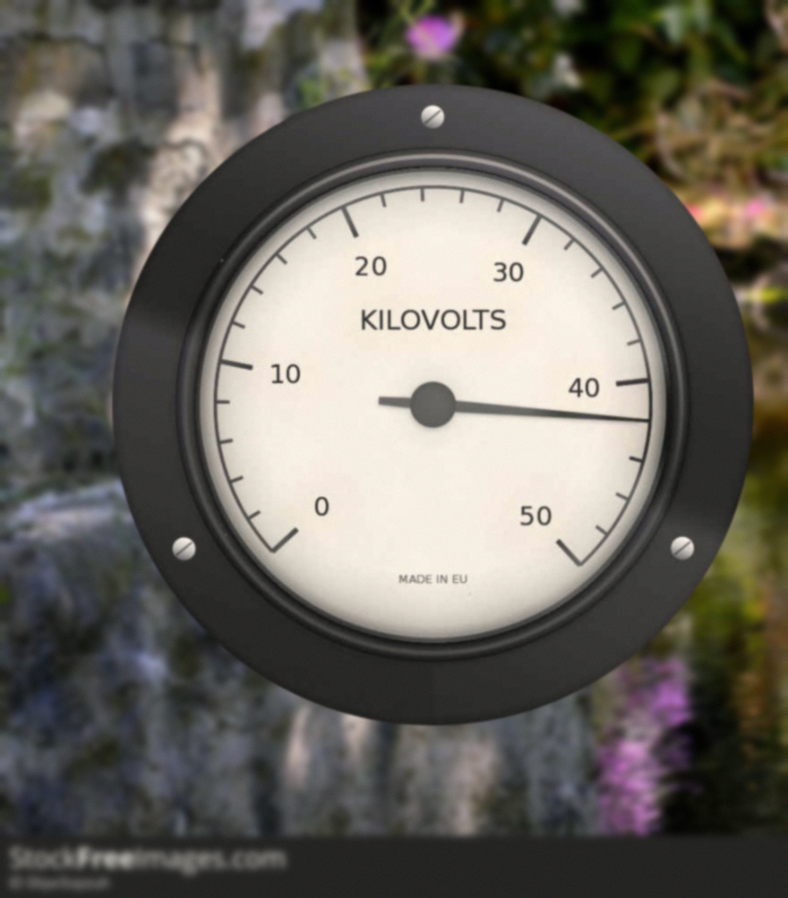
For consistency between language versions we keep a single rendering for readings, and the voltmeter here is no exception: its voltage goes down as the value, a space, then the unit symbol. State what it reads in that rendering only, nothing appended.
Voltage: 42 kV
